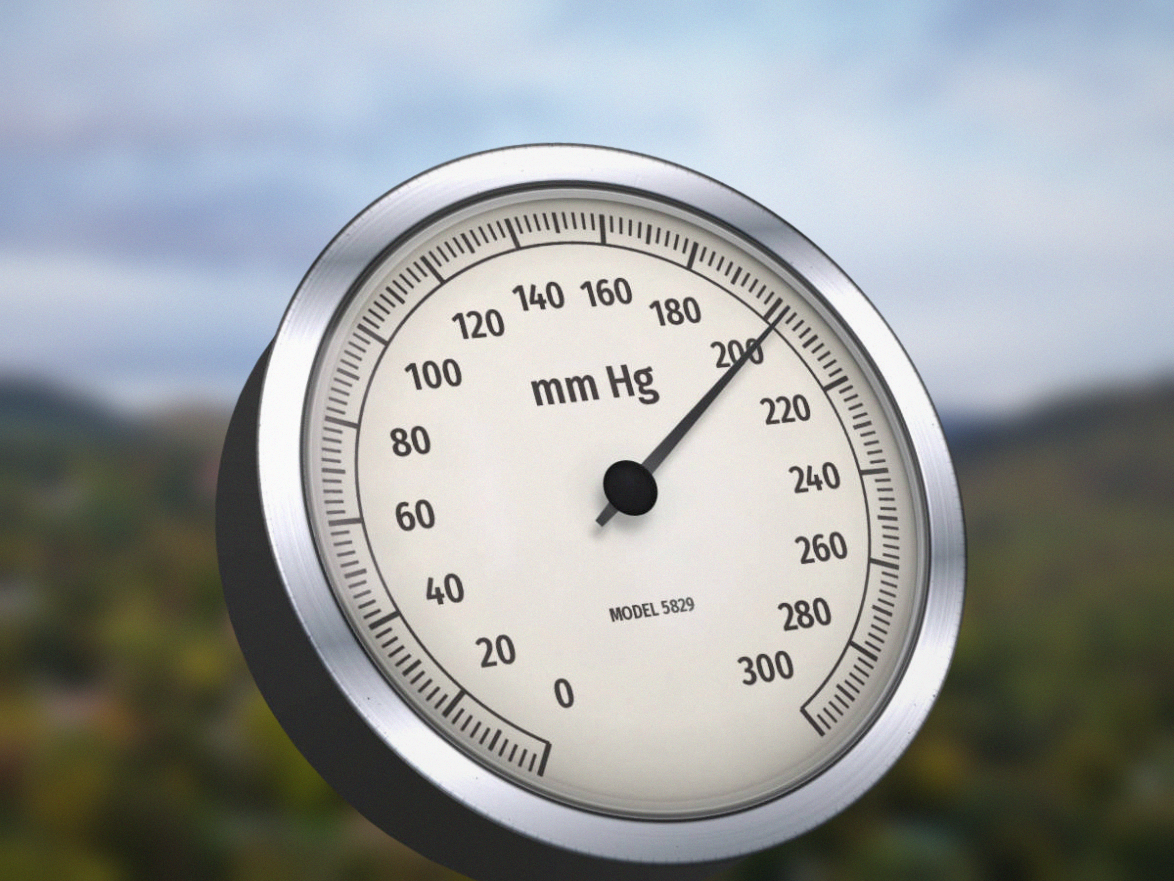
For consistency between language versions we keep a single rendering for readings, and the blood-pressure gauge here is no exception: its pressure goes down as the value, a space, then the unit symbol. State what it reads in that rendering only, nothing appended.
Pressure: 202 mmHg
